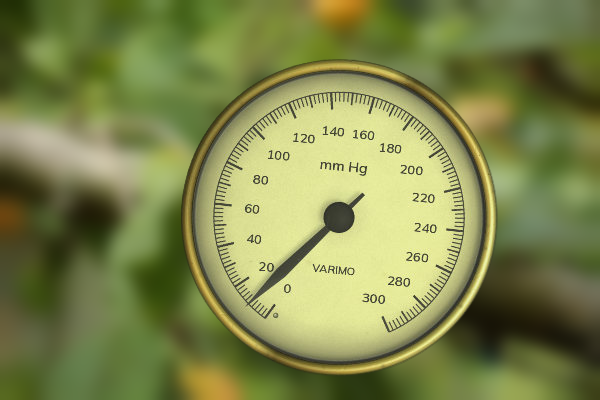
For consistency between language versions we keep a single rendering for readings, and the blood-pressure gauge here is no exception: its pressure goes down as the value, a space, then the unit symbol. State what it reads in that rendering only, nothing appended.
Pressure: 10 mmHg
